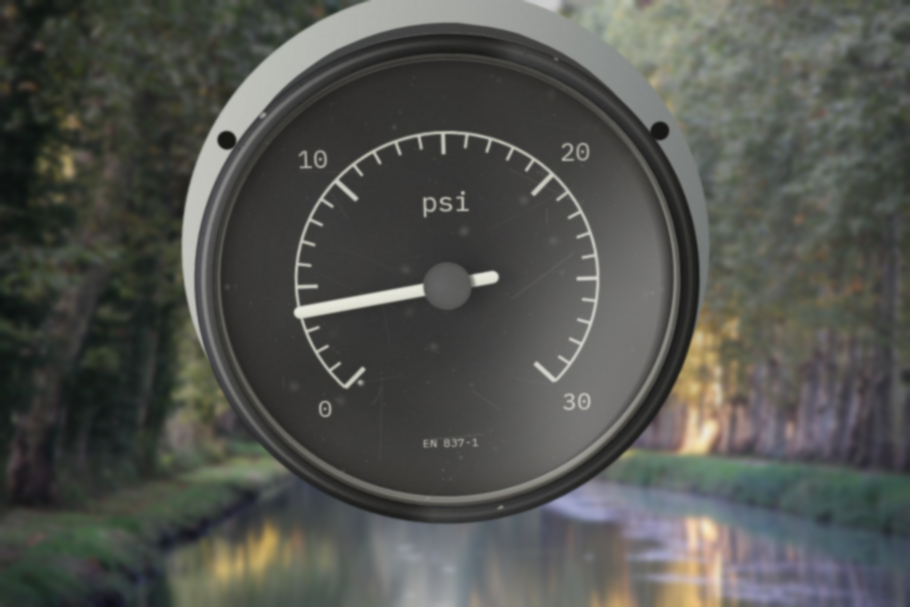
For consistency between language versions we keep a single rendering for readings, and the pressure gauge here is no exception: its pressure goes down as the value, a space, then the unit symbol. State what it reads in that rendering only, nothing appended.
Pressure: 4 psi
